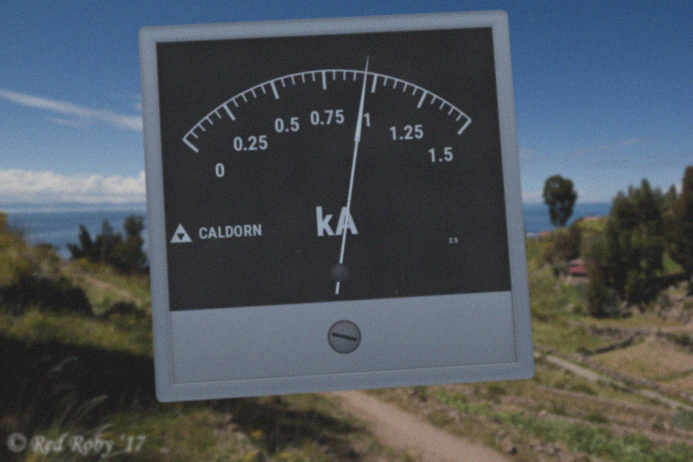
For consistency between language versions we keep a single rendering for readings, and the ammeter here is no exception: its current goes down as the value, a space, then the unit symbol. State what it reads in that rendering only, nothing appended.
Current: 0.95 kA
